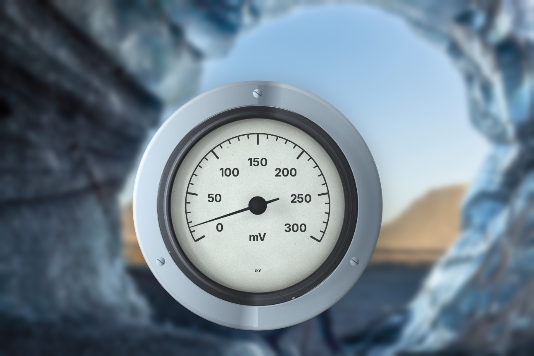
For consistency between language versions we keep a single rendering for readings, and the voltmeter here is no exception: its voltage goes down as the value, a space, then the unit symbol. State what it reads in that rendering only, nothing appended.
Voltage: 15 mV
